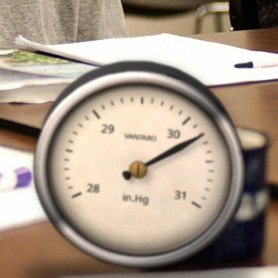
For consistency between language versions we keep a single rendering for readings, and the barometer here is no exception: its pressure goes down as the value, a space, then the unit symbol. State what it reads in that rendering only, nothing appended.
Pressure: 30.2 inHg
